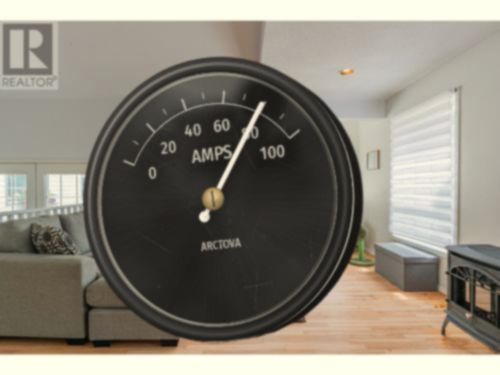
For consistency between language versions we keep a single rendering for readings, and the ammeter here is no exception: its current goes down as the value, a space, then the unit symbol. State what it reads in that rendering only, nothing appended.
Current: 80 A
